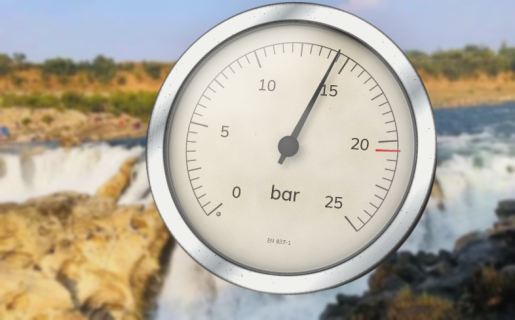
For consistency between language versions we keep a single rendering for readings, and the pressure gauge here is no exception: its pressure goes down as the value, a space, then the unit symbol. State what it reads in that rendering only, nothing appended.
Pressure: 14.5 bar
